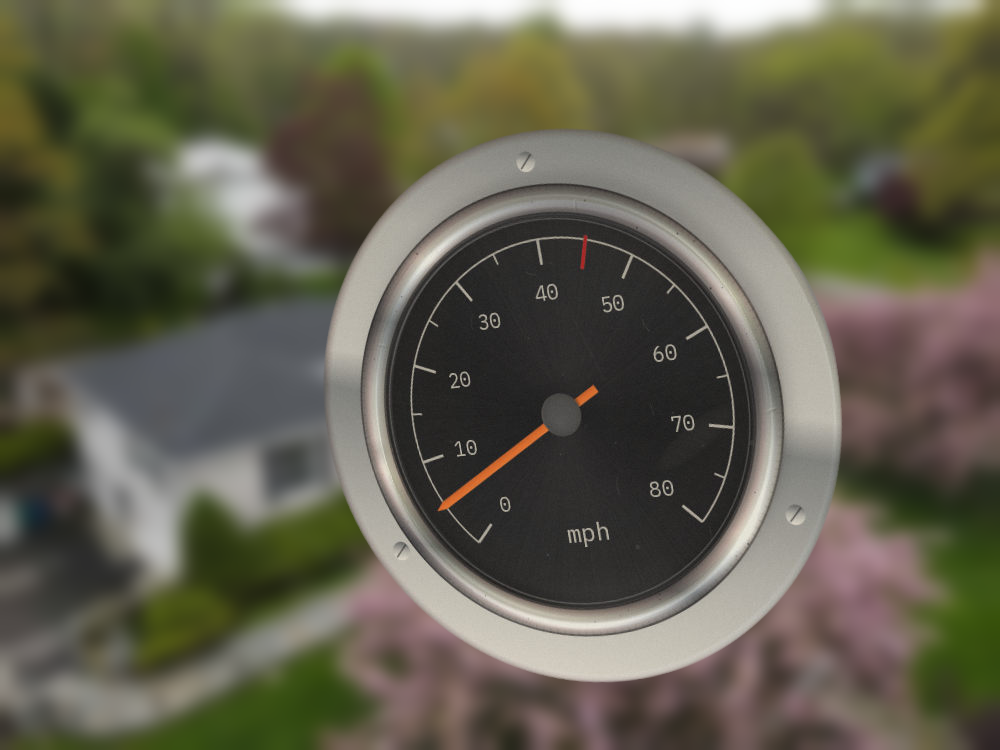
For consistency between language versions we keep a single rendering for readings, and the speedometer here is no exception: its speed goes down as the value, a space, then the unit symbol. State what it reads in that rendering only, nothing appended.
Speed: 5 mph
